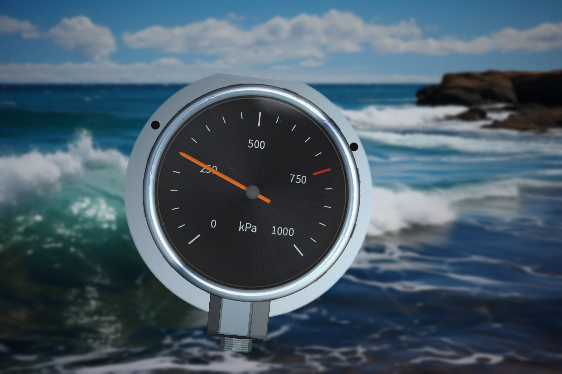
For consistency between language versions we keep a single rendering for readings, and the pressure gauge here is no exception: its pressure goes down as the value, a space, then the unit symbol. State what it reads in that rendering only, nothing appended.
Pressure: 250 kPa
